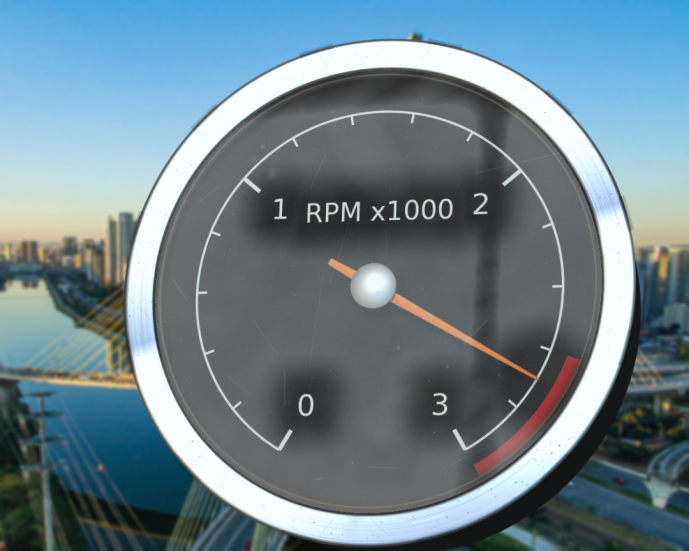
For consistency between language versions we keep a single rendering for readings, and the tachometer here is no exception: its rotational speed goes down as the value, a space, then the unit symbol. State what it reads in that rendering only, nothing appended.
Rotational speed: 2700 rpm
